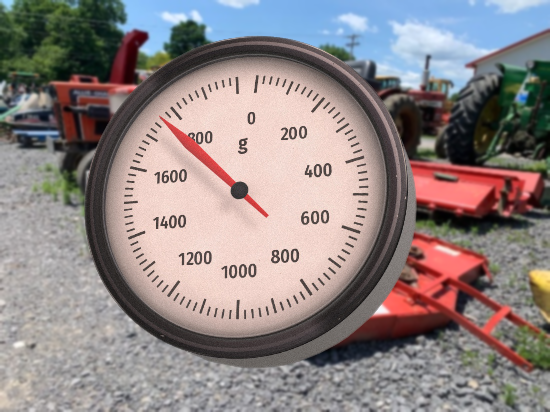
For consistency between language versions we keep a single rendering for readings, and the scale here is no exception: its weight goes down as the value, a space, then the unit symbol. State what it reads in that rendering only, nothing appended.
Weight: 1760 g
